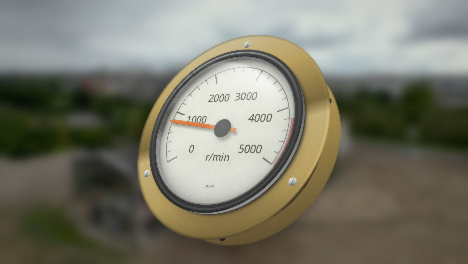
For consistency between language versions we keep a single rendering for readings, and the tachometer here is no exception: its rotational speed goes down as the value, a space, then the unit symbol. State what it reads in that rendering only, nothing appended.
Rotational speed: 800 rpm
